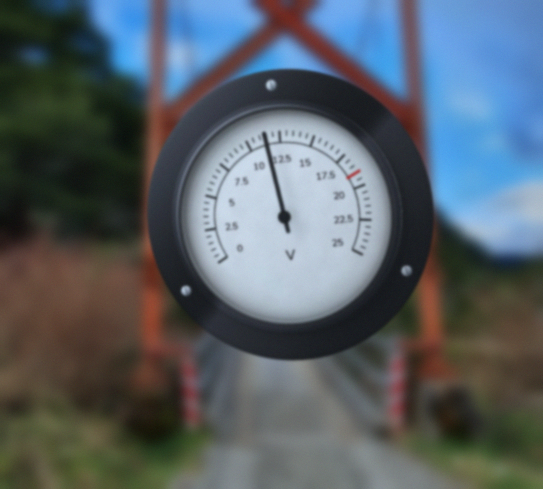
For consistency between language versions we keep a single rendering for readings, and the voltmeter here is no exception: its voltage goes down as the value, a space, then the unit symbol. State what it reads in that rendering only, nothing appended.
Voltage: 11.5 V
